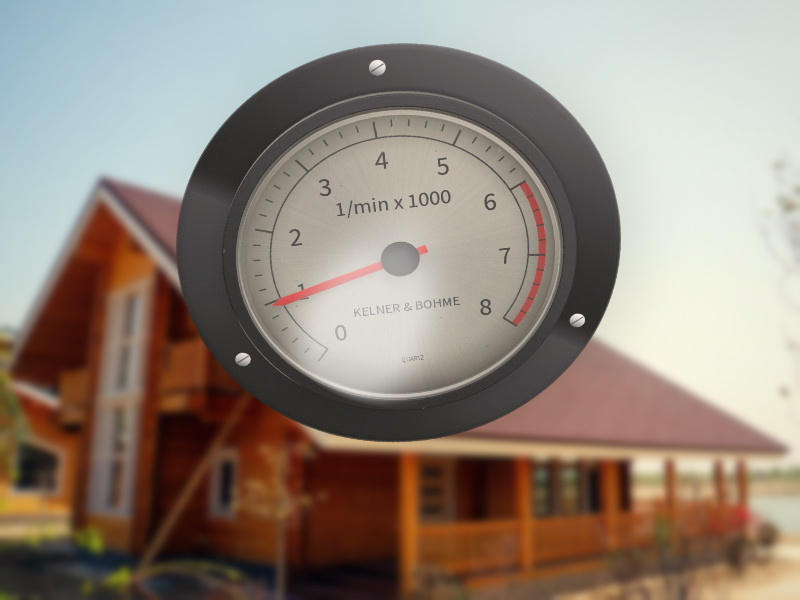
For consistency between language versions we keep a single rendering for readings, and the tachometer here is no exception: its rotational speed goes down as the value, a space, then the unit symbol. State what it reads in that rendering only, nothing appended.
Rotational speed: 1000 rpm
